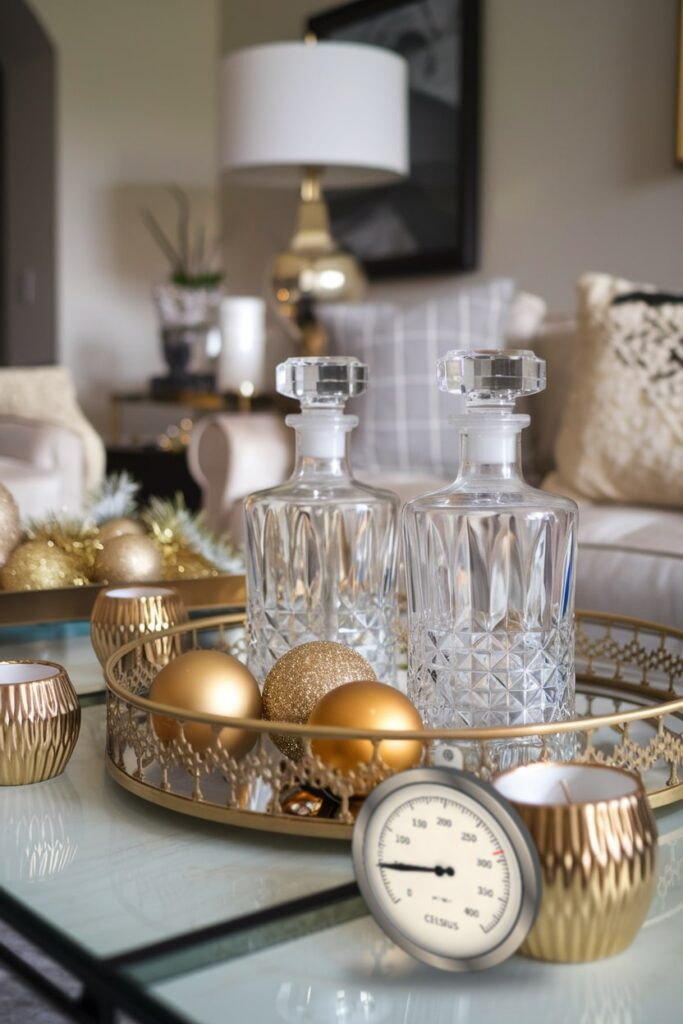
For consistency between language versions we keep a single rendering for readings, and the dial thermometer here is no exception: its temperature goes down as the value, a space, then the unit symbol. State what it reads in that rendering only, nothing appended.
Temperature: 50 °C
